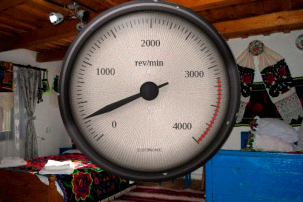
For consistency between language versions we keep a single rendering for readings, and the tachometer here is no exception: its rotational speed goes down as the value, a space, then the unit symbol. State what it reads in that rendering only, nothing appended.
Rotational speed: 300 rpm
